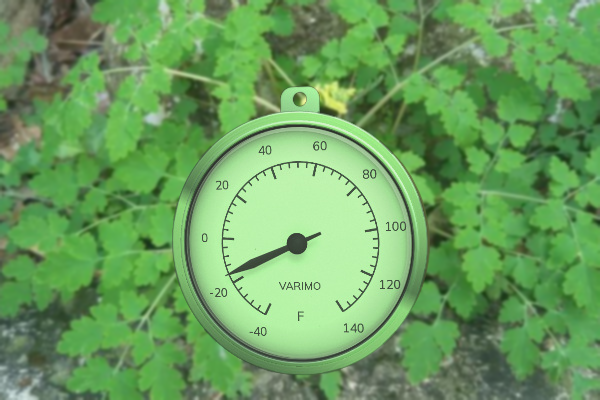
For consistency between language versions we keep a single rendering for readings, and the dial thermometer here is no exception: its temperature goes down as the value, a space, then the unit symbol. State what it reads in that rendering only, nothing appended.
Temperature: -16 °F
